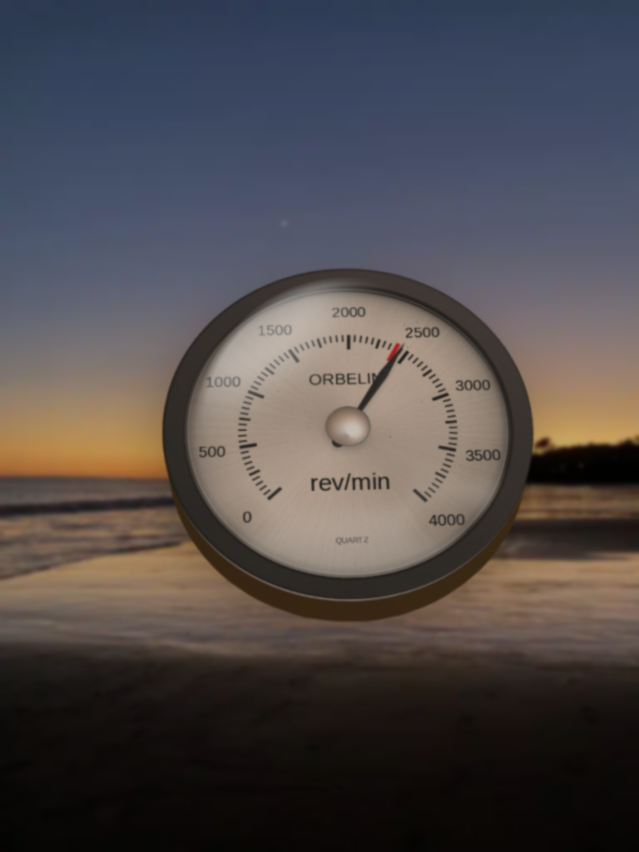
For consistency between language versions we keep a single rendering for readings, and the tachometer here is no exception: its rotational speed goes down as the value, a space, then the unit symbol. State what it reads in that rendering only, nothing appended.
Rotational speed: 2450 rpm
